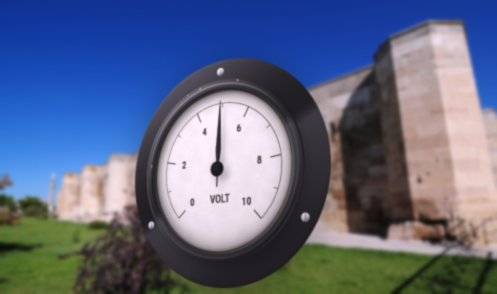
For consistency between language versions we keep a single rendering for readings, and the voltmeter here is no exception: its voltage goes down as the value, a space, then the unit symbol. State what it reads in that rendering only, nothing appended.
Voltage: 5 V
